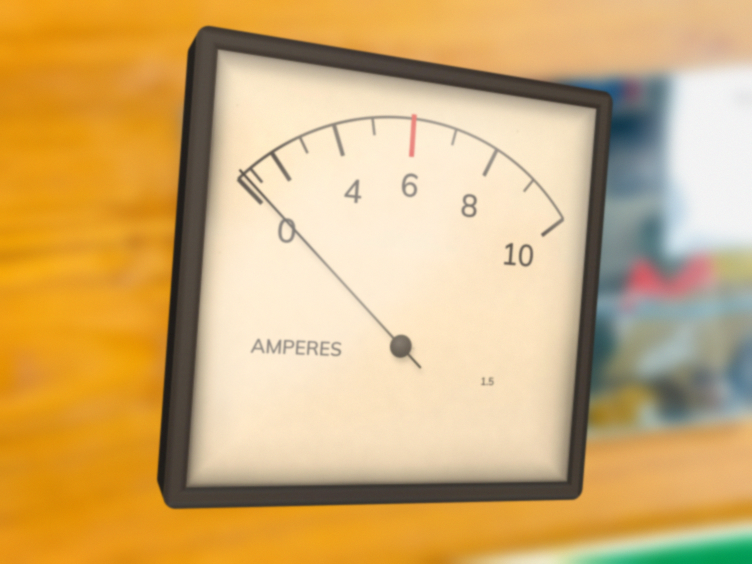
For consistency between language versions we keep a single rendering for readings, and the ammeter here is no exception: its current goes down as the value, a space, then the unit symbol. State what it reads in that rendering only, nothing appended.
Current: 0.5 A
